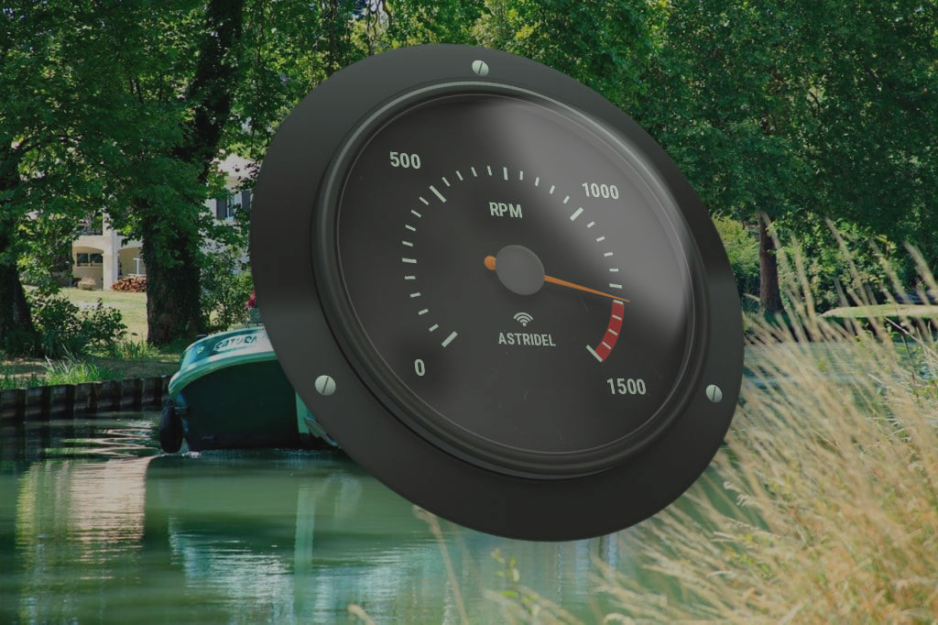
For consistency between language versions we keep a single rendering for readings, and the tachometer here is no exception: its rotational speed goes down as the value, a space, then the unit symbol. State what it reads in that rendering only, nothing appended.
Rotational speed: 1300 rpm
